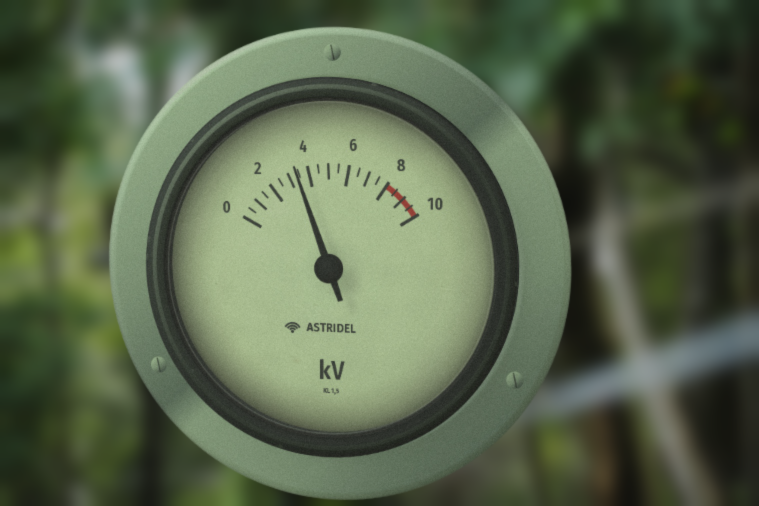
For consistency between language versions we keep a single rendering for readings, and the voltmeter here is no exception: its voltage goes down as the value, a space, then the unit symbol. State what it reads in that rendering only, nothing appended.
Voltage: 3.5 kV
